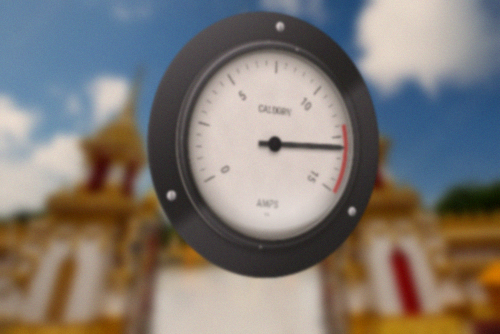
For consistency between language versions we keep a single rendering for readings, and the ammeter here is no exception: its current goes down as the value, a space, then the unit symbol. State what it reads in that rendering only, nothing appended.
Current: 13 A
